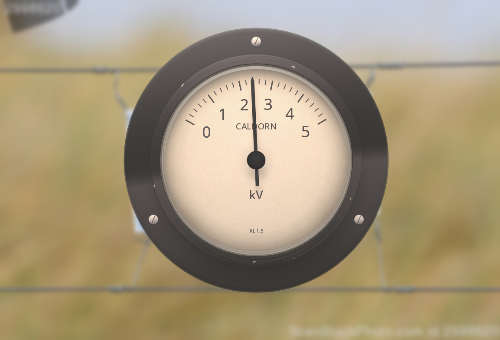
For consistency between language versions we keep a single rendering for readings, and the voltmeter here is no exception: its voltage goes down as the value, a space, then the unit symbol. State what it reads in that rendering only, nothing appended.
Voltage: 2.4 kV
